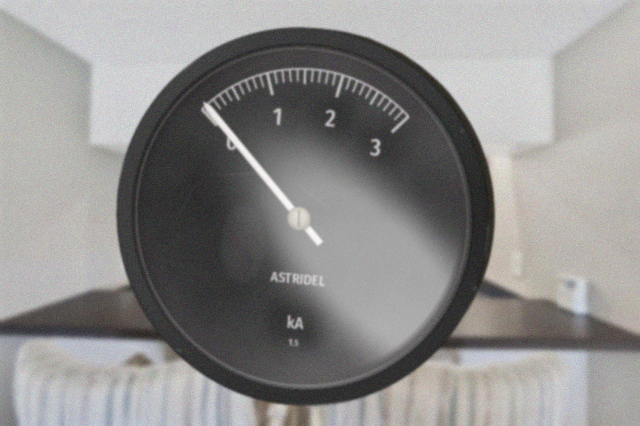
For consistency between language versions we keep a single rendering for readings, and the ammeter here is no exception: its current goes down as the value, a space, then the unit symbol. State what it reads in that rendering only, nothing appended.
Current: 0.1 kA
